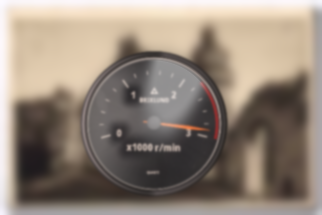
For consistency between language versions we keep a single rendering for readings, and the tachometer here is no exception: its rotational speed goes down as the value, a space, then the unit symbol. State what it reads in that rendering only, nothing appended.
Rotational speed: 2900 rpm
